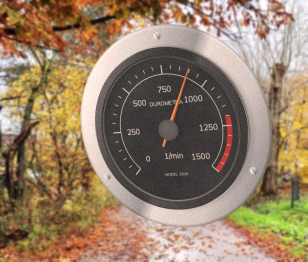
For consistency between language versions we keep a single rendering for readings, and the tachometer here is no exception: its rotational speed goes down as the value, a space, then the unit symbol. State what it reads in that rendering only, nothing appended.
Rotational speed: 900 rpm
